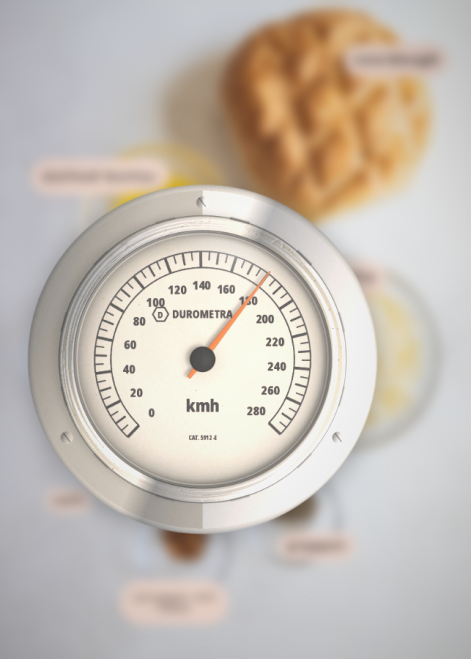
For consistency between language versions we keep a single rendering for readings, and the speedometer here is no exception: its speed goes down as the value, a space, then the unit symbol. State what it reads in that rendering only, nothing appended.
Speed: 180 km/h
